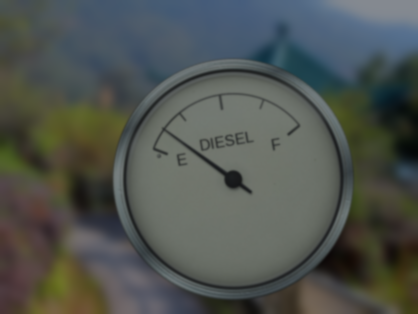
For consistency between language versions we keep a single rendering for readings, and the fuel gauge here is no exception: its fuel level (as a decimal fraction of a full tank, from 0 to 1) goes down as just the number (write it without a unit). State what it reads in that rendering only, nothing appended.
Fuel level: 0.125
